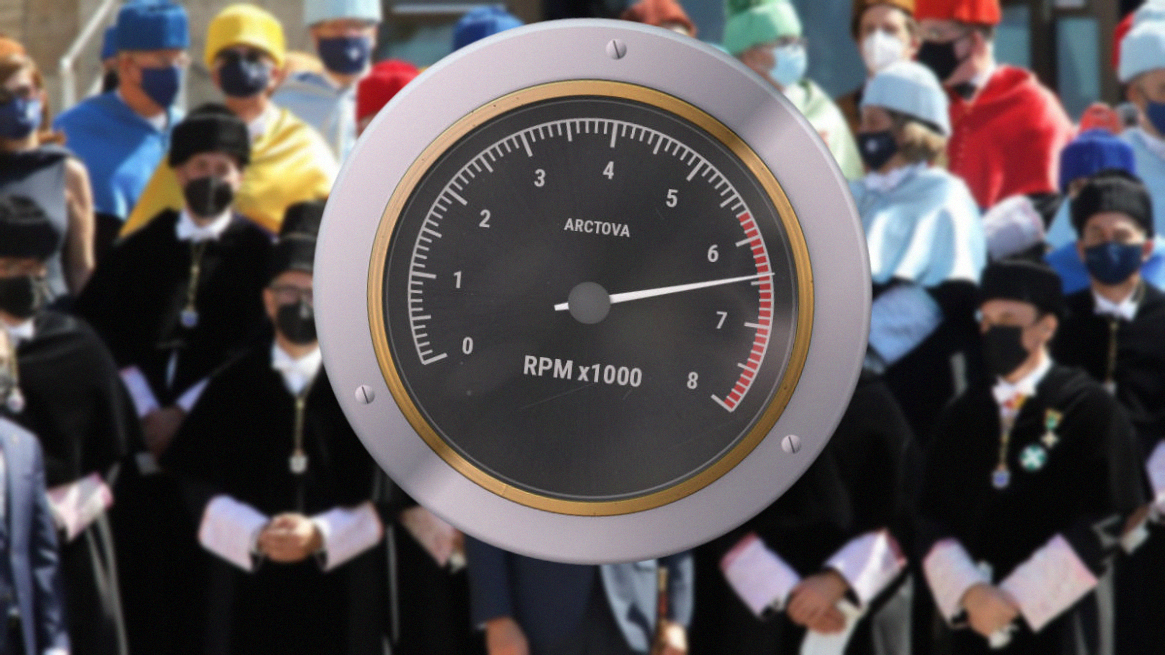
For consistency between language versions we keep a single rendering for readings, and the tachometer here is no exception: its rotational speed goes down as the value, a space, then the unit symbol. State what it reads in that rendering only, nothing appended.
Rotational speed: 6400 rpm
